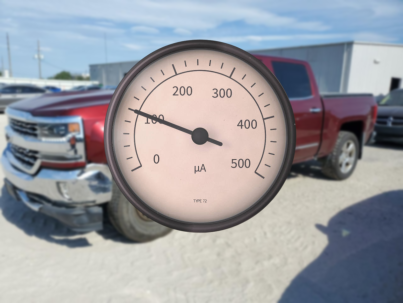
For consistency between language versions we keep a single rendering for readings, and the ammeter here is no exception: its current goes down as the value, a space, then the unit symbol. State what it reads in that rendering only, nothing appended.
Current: 100 µA
